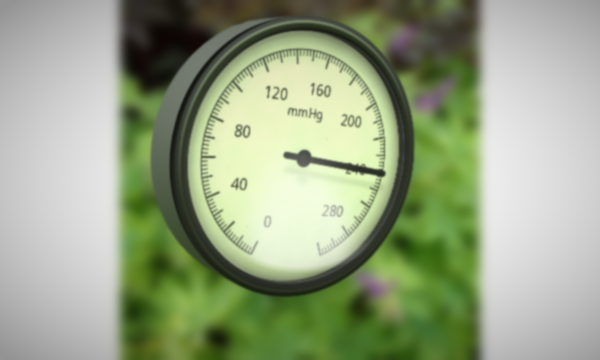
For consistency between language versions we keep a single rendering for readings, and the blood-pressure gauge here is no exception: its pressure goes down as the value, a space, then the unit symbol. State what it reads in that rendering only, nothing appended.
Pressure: 240 mmHg
